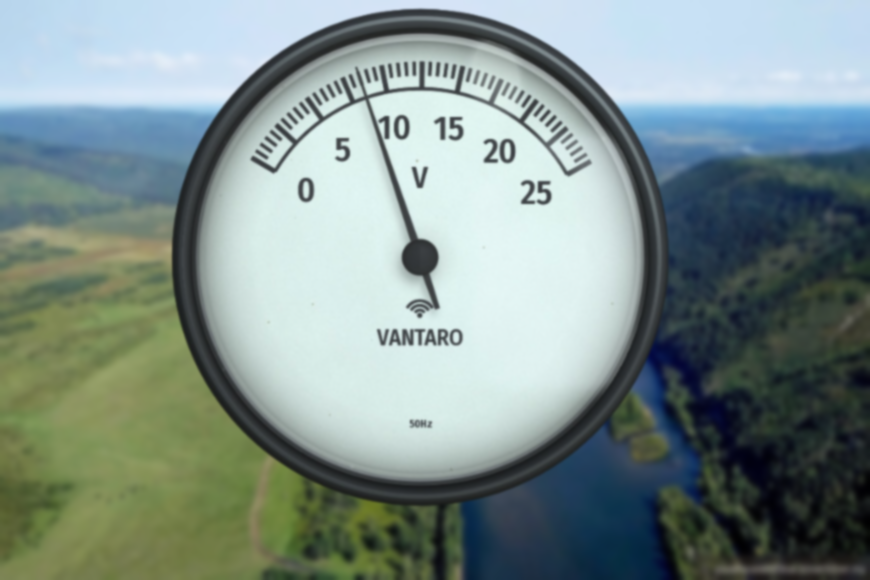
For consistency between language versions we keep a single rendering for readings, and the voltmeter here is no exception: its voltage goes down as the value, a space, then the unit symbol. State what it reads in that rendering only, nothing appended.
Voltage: 8.5 V
